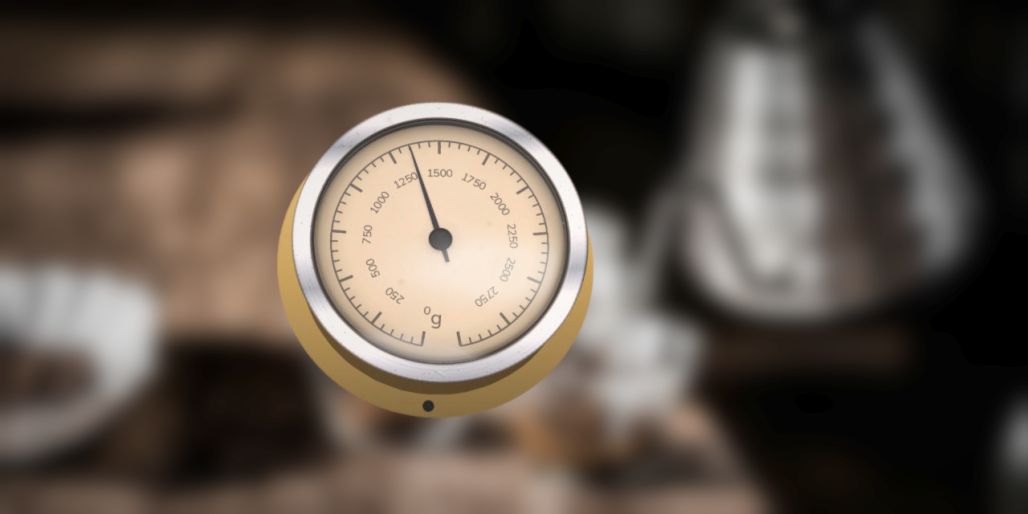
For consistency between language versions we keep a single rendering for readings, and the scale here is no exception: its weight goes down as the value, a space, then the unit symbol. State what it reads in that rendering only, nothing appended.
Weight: 1350 g
